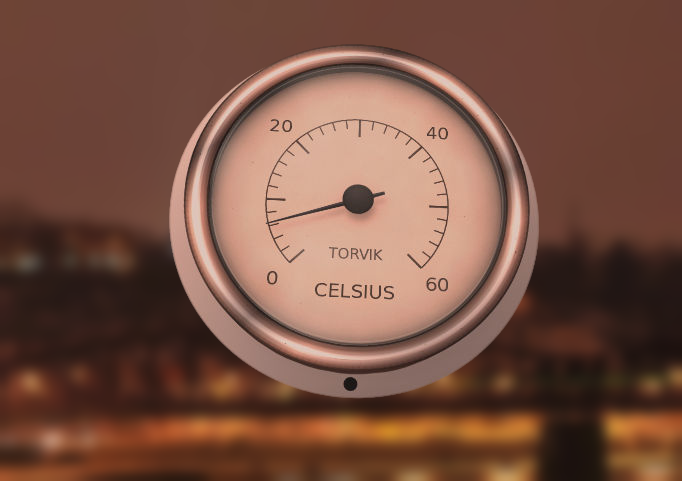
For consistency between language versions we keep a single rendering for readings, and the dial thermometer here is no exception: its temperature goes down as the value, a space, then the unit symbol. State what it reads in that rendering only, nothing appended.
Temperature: 6 °C
